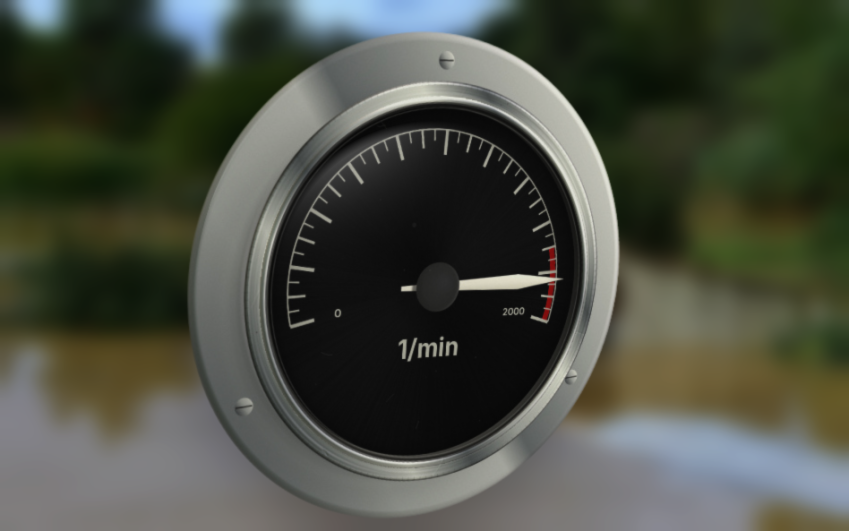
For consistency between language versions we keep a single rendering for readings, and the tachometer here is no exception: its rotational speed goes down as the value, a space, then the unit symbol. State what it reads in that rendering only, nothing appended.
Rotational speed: 1825 rpm
